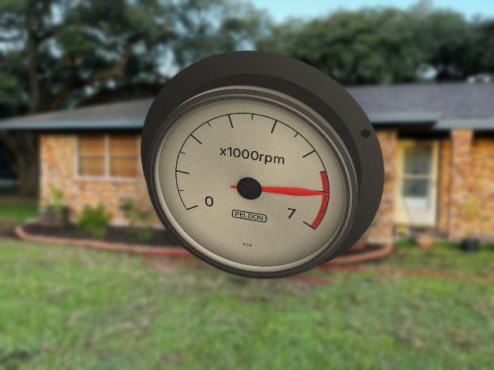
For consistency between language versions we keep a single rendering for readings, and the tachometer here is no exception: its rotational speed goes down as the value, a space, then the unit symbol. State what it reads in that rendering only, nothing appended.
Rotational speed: 6000 rpm
